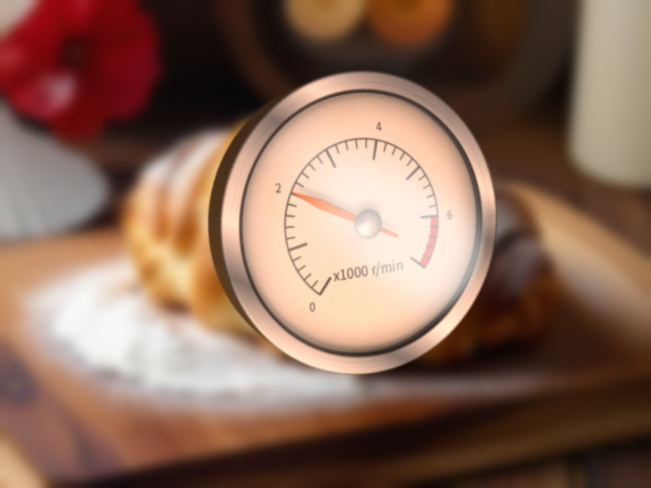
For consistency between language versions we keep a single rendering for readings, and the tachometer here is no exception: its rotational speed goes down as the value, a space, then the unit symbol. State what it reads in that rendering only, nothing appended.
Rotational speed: 2000 rpm
